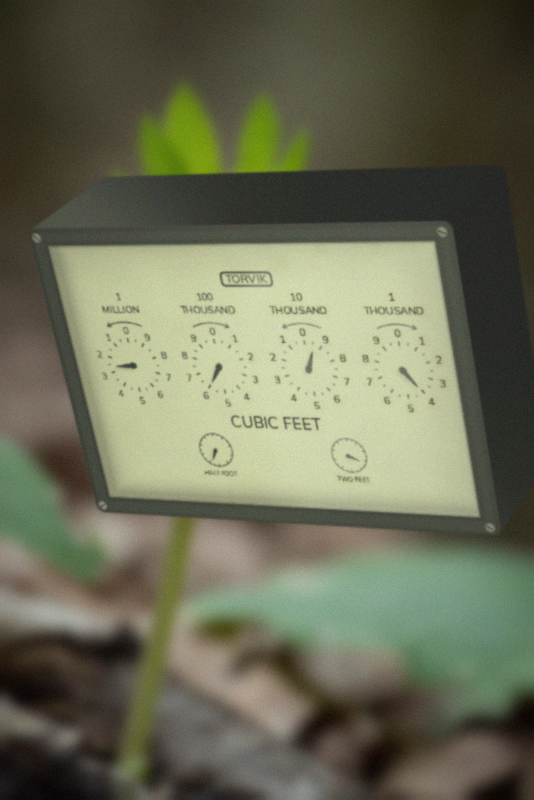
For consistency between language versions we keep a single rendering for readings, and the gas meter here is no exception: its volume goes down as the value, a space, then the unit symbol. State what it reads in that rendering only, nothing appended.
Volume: 259400 ft³
